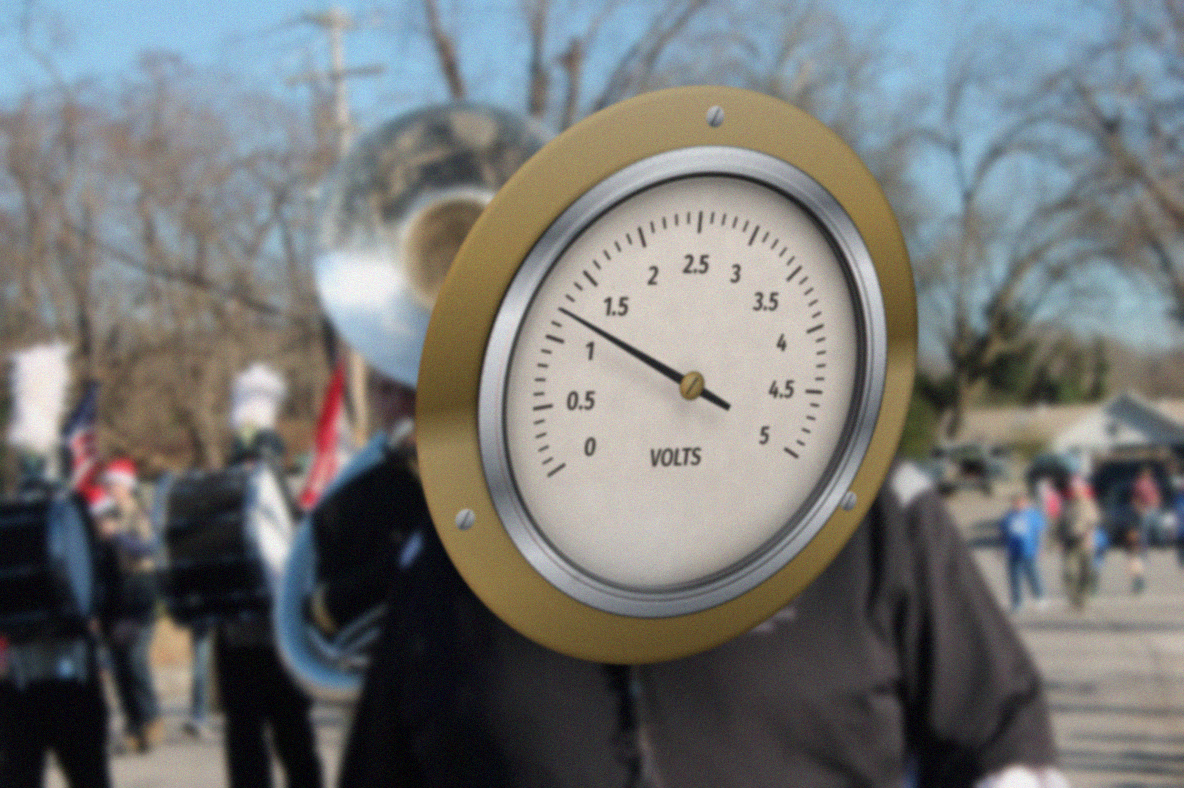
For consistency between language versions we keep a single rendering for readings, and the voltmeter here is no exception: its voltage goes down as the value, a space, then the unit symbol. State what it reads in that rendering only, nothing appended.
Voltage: 1.2 V
